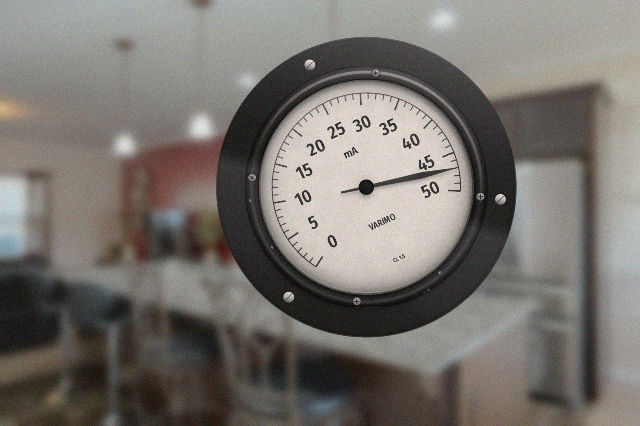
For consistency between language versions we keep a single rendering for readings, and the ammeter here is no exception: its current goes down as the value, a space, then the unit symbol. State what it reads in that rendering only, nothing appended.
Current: 47 mA
